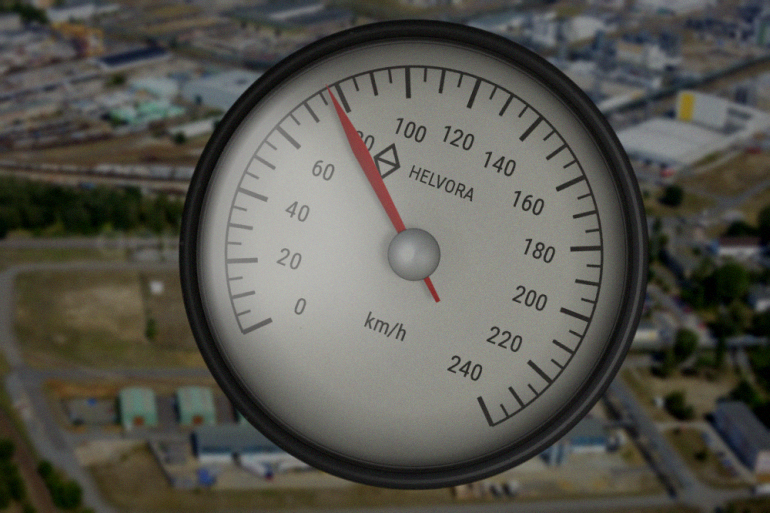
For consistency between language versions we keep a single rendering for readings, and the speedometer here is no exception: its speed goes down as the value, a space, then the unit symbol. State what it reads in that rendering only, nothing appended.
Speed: 77.5 km/h
